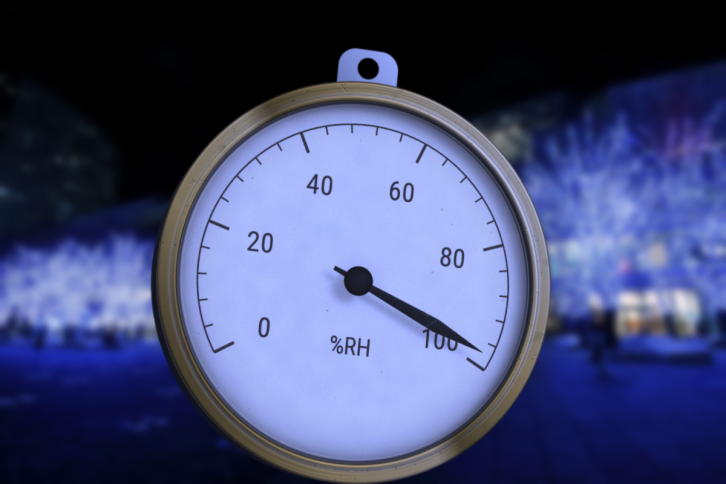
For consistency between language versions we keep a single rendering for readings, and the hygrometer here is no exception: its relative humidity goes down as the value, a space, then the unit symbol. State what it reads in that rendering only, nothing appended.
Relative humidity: 98 %
